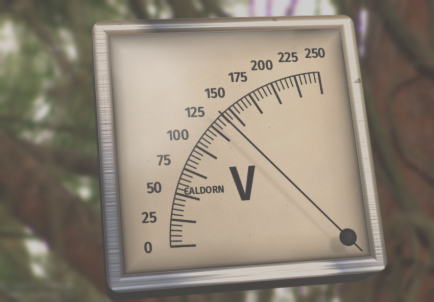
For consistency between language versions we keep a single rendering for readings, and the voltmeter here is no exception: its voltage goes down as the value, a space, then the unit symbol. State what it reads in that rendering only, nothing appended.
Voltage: 140 V
